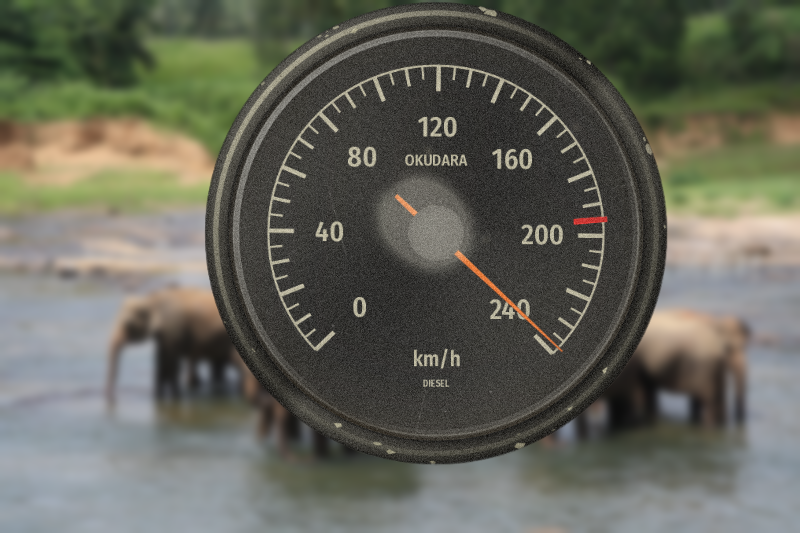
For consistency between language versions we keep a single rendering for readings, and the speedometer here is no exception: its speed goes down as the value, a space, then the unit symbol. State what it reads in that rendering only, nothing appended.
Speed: 237.5 km/h
